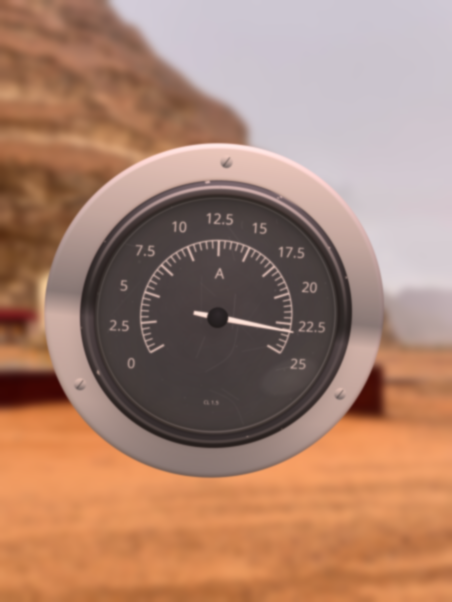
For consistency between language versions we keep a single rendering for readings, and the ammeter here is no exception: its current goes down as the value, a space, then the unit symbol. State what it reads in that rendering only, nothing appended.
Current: 23 A
